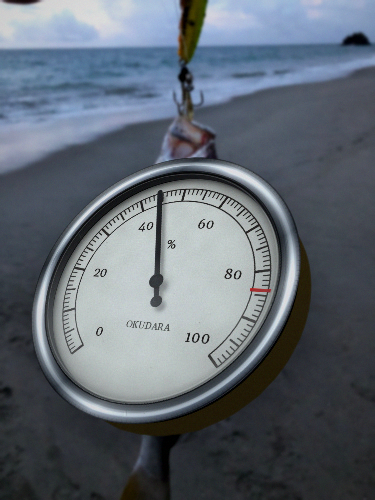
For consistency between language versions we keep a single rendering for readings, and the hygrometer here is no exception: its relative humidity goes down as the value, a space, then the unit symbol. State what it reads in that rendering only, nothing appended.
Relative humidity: 45 %
